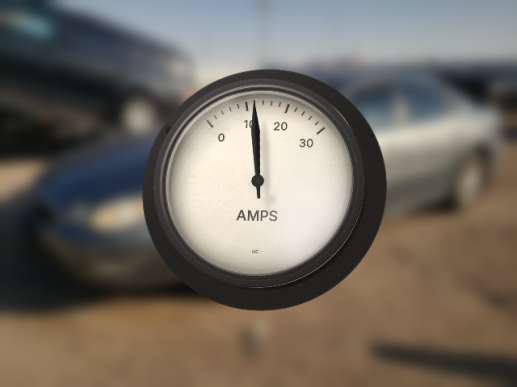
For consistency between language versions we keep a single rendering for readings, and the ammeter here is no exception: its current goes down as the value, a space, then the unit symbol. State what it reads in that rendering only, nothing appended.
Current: 12 A
